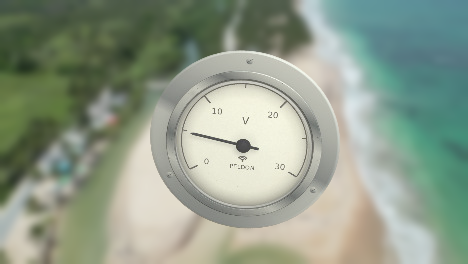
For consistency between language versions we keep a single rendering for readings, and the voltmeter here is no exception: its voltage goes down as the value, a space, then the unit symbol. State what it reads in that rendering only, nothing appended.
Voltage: 5 V
